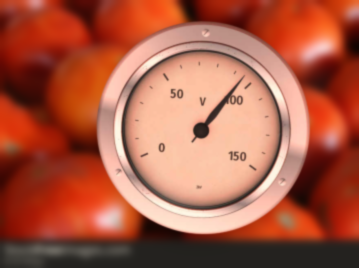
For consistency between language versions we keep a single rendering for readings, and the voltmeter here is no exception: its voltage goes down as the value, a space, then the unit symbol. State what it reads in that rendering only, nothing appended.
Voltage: 95 V
